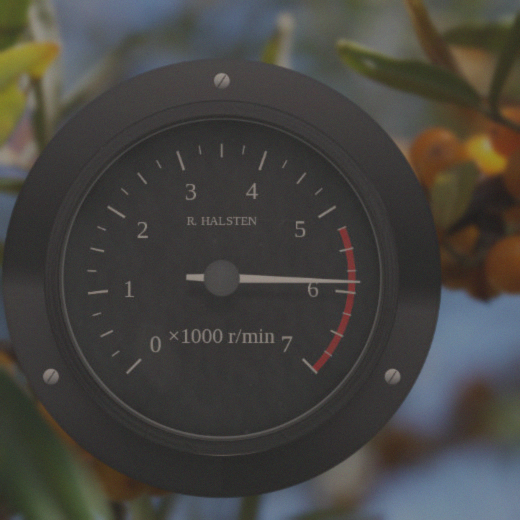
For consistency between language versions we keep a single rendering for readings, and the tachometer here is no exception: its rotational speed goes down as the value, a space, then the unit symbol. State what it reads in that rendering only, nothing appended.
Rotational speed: 5875 rpm
